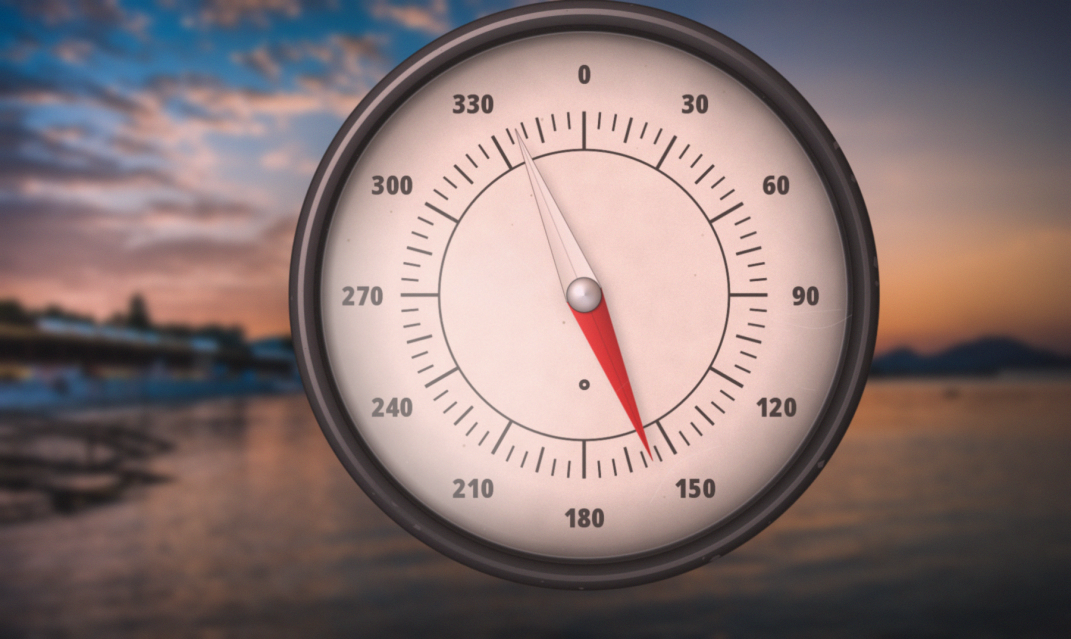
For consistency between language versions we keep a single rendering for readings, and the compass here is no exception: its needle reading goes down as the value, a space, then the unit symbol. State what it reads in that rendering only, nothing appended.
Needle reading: 157.5 °
